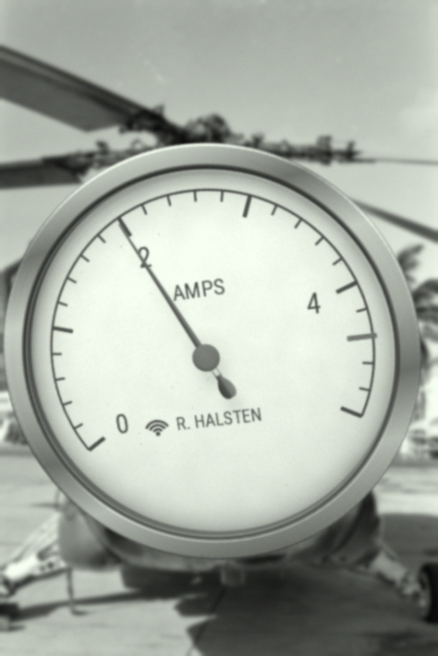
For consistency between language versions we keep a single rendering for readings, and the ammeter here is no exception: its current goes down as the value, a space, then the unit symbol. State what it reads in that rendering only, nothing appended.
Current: 2 A
